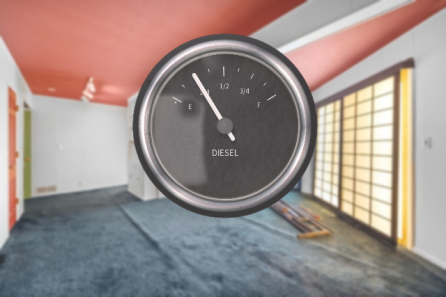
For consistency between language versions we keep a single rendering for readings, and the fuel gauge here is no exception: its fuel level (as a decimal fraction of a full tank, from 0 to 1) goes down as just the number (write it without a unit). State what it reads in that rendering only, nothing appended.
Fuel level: 0.25
